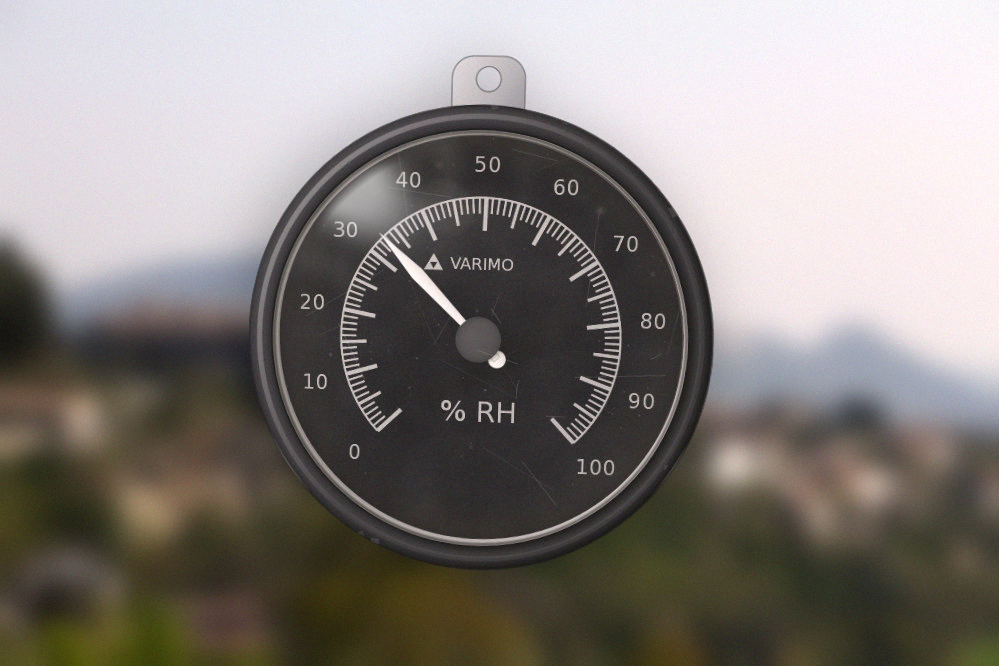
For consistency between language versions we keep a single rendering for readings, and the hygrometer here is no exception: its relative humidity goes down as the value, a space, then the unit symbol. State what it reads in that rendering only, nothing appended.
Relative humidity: 33 %
